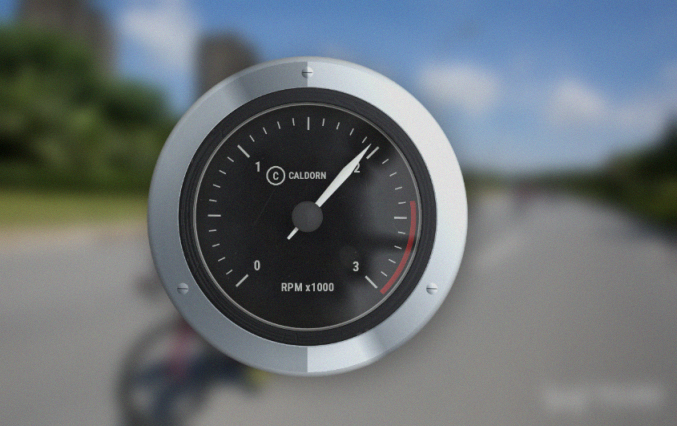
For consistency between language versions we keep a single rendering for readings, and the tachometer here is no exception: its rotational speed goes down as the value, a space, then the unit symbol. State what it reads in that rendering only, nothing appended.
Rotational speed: 1950 rpm
